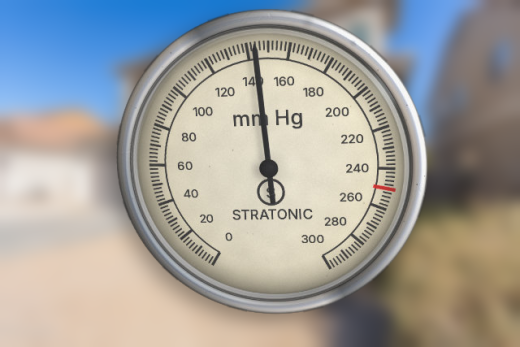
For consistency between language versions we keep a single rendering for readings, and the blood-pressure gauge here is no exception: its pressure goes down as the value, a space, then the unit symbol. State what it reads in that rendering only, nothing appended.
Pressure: 144 mmHg
